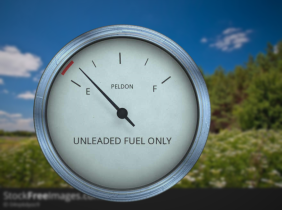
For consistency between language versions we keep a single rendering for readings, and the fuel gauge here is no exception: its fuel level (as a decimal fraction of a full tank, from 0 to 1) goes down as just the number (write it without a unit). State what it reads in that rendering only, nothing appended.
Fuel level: 0.125
